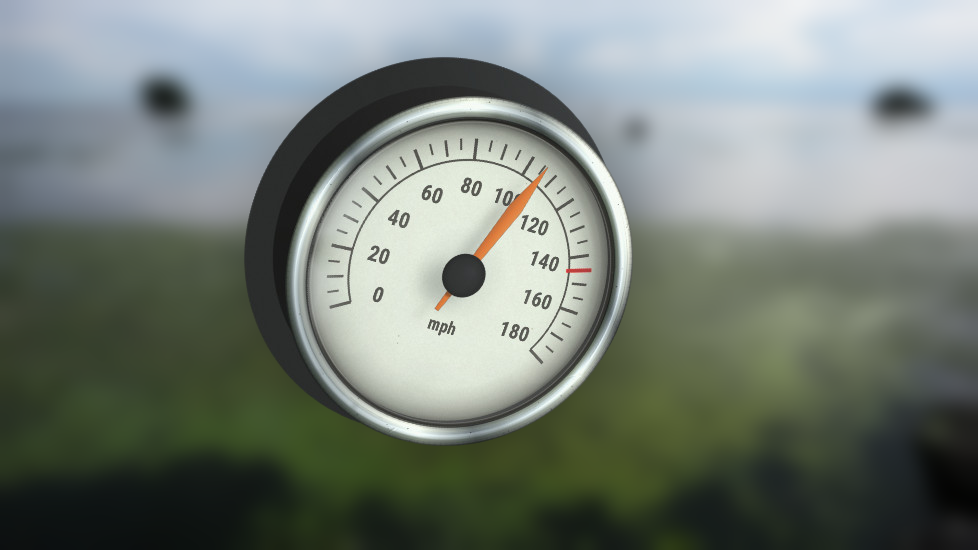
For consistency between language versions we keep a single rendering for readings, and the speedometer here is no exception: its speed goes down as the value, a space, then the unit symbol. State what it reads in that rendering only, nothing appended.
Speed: 105 mph
